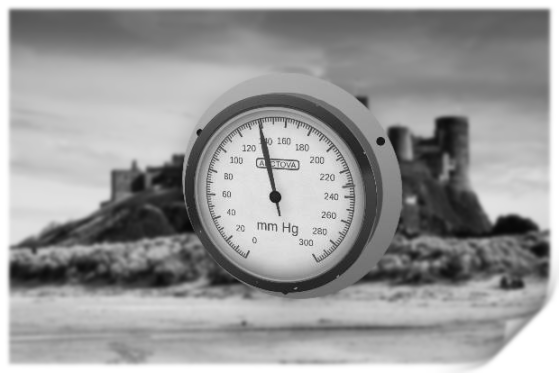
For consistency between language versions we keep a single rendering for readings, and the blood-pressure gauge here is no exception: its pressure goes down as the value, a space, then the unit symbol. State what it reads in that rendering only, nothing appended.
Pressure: 140 mmHg
